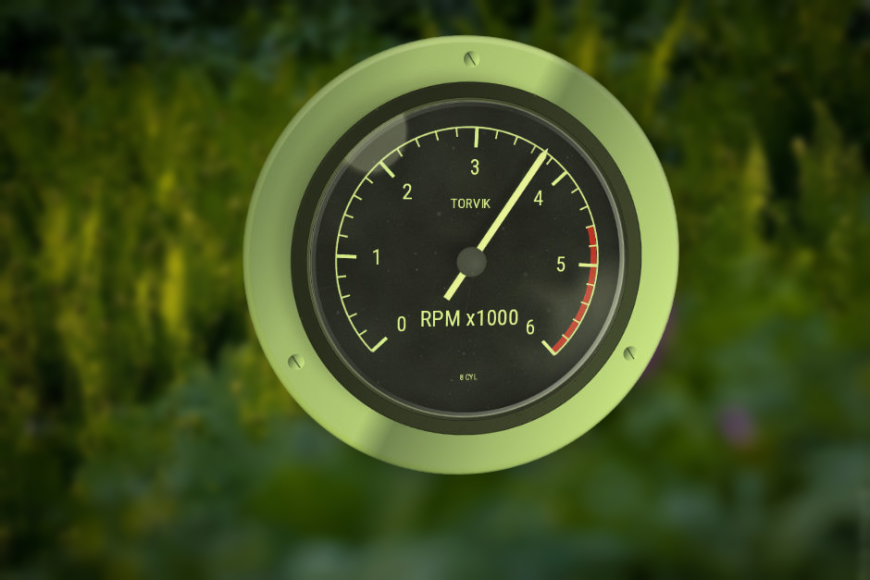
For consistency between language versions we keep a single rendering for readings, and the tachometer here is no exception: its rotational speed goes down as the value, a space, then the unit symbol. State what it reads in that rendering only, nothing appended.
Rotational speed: 3700 rpm
